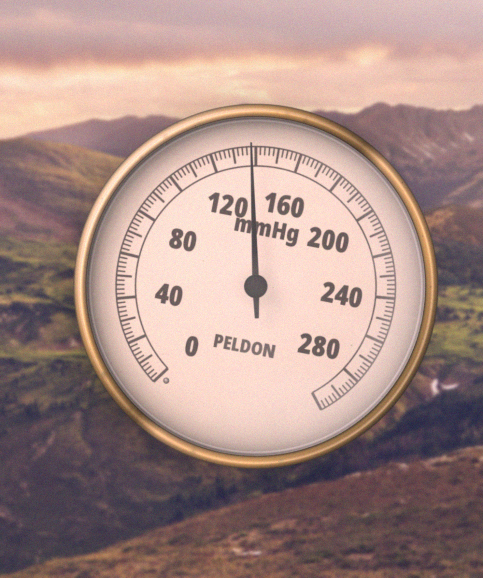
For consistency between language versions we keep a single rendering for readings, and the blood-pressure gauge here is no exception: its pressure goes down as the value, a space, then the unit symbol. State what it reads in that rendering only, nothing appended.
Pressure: 138 mmHg
